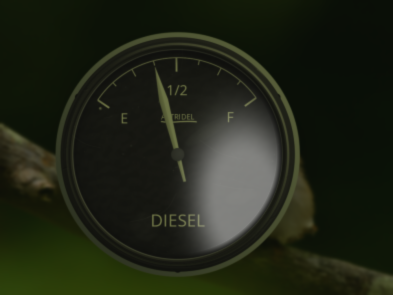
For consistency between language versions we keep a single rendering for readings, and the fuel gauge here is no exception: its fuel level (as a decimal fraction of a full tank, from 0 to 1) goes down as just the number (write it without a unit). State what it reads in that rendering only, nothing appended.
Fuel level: 0.375
